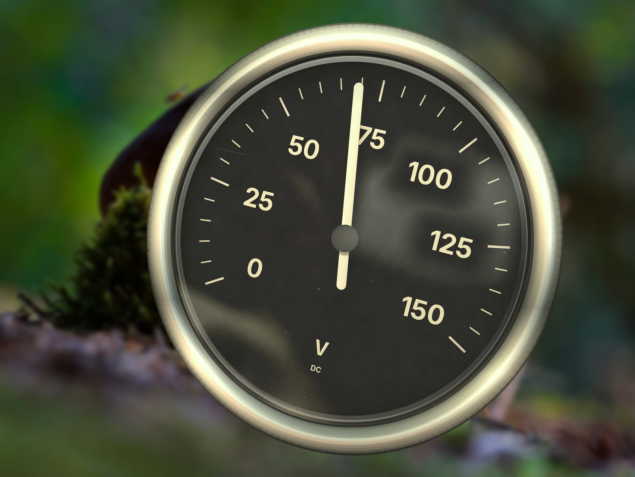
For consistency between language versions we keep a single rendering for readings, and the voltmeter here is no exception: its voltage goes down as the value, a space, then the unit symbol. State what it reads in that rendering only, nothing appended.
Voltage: 70 V
